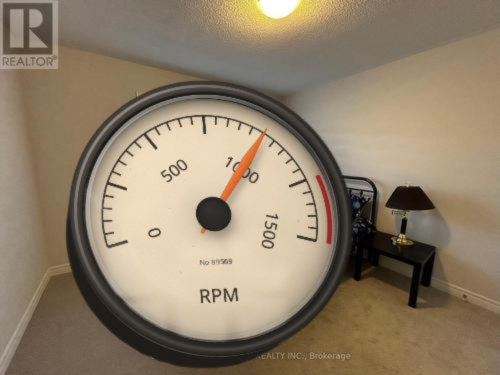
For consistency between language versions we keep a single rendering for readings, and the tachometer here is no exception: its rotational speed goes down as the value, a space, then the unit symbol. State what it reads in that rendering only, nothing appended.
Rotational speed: 1000 rpm
